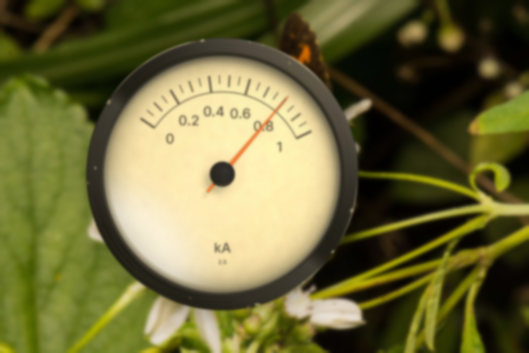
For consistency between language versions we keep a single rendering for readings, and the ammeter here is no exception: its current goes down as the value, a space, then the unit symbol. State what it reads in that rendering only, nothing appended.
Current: 0.8 kA
